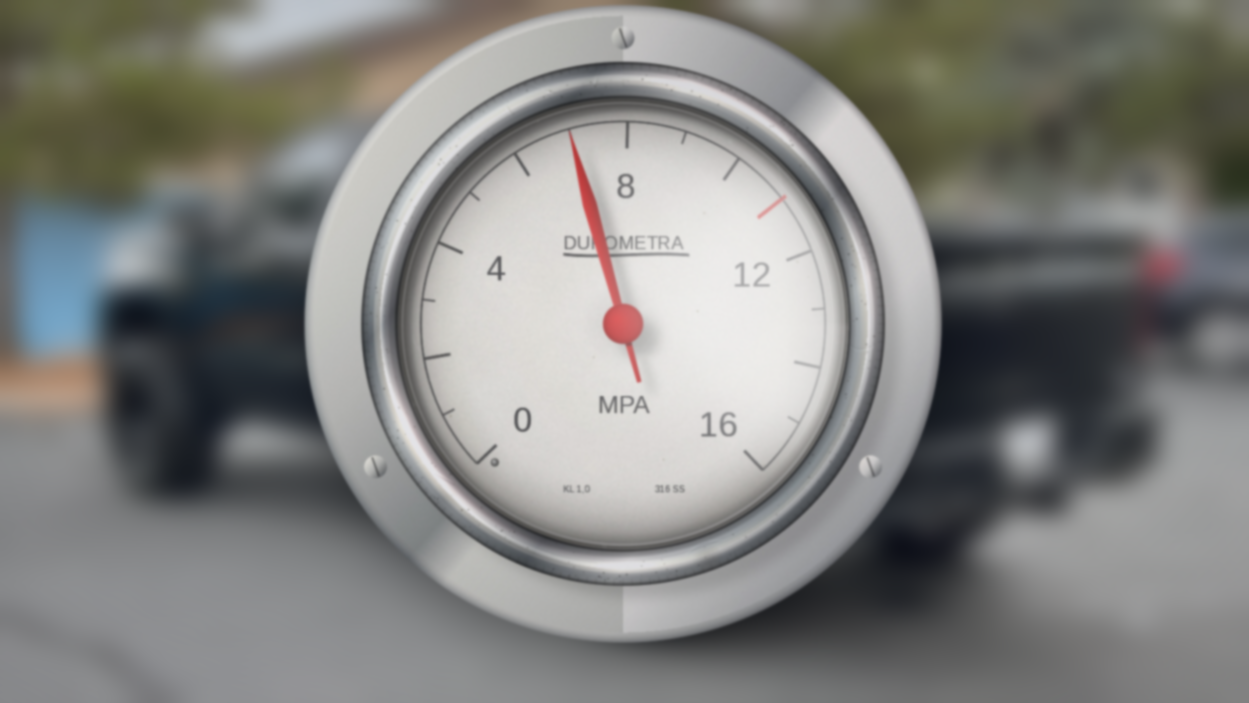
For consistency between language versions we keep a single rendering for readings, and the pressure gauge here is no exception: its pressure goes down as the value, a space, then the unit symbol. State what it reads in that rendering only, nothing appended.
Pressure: 7 MPa
